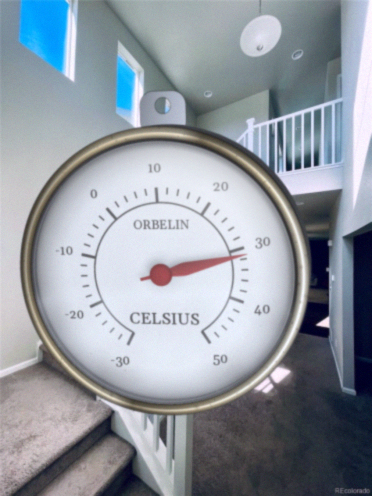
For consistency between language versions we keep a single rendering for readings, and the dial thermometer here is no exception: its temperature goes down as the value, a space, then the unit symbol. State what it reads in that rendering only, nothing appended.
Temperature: 31 °C
